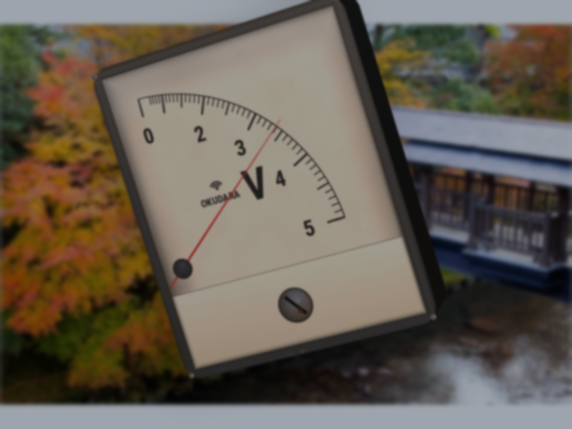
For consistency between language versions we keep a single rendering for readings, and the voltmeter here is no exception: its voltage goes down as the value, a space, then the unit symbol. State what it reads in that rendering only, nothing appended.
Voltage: 3.4 V
